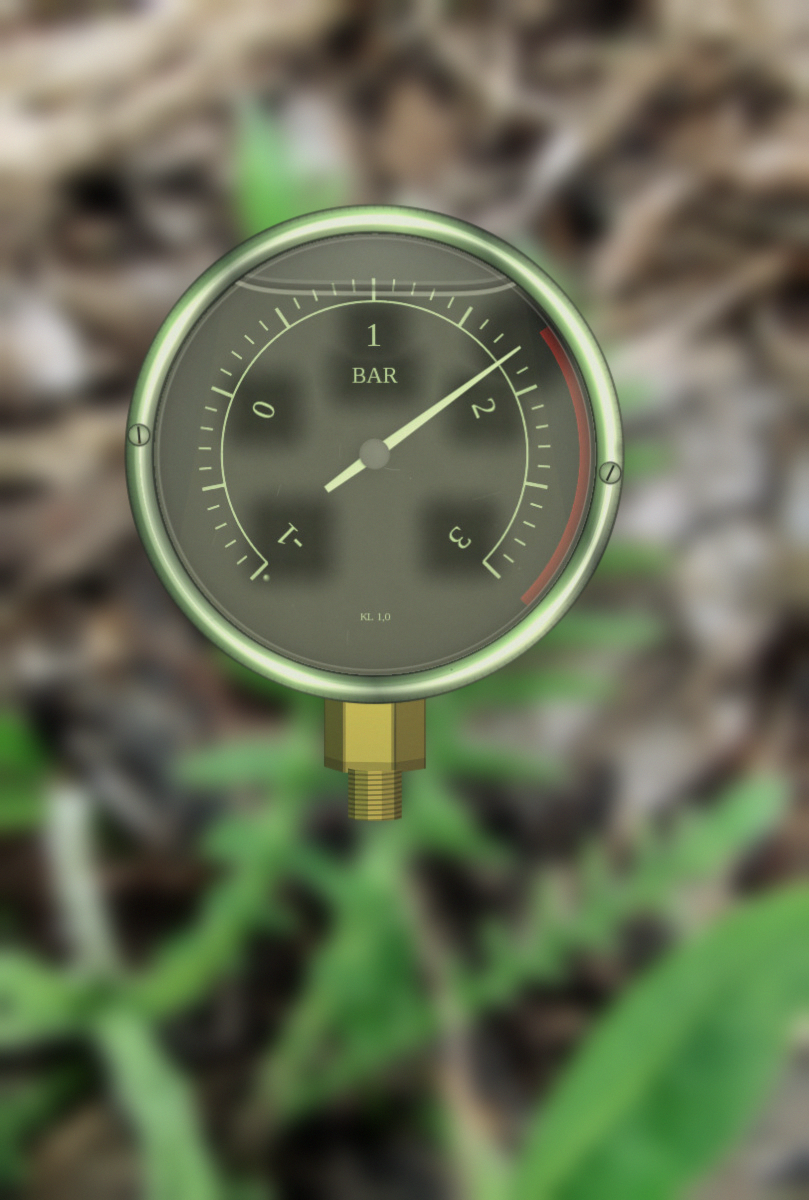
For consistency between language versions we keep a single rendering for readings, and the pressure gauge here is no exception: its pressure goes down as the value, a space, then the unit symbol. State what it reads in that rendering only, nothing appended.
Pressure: 1.8 bar
